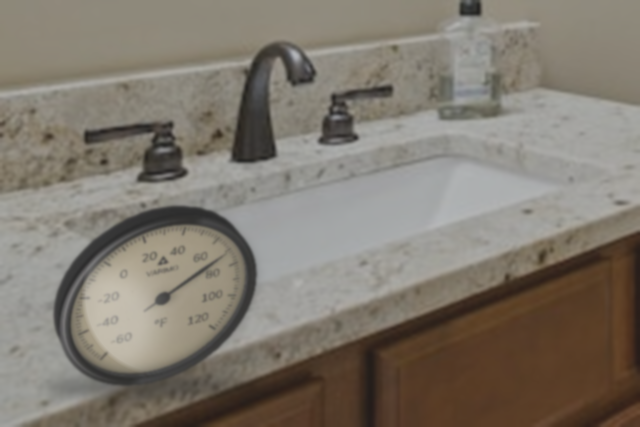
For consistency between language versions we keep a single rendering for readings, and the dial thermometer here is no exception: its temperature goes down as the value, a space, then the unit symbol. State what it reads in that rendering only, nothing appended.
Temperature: 70 °F
